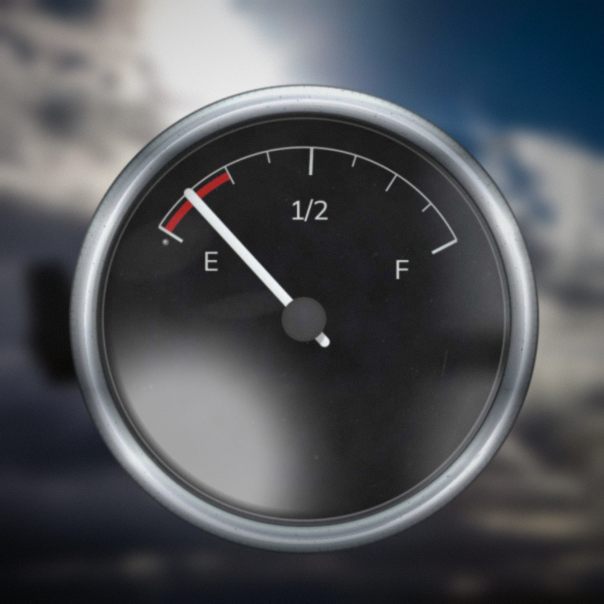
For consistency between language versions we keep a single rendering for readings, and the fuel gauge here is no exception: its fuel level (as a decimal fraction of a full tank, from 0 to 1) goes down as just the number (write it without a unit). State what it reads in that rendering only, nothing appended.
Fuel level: 0.125
